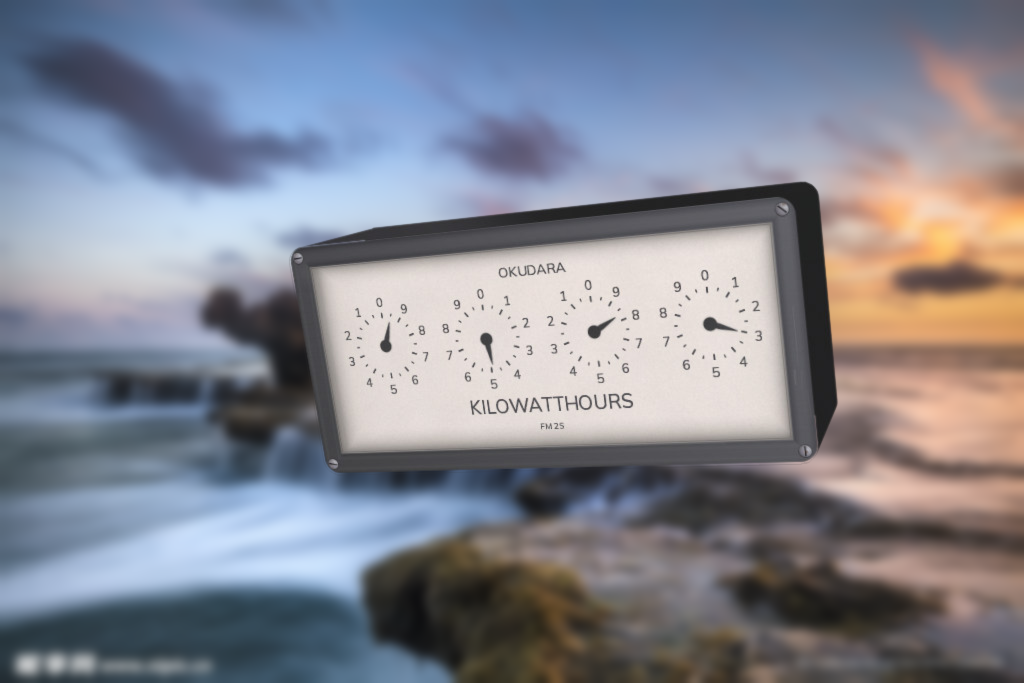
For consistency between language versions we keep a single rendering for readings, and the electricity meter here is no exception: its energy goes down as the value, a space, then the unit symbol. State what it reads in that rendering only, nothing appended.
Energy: 9483 kWh
